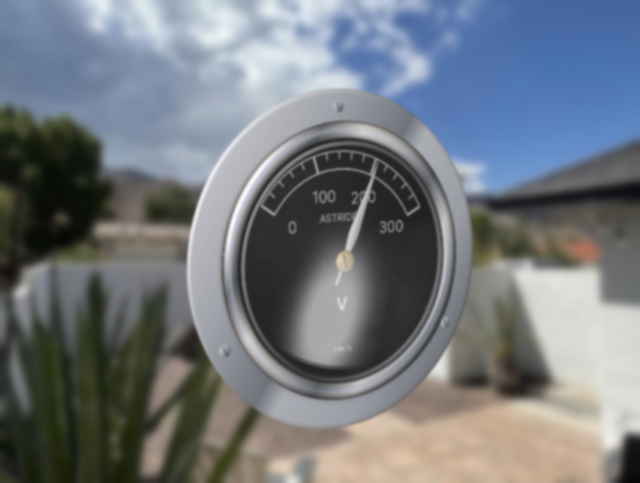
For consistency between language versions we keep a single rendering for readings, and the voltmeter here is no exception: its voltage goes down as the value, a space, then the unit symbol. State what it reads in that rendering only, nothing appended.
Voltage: 200 V
